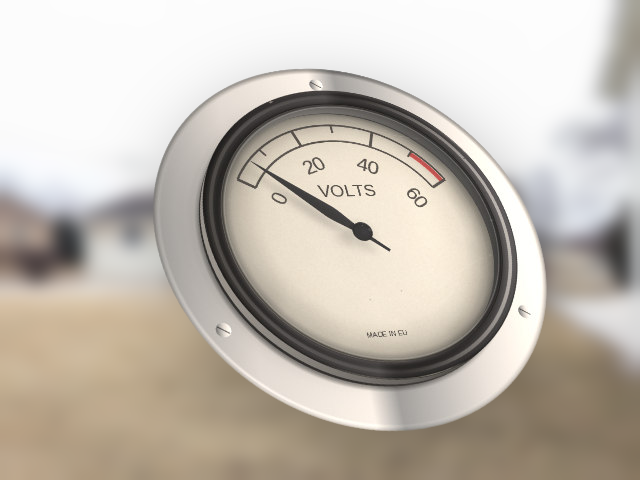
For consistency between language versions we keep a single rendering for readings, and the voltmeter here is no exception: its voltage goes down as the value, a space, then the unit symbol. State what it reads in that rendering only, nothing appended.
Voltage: 5 V
